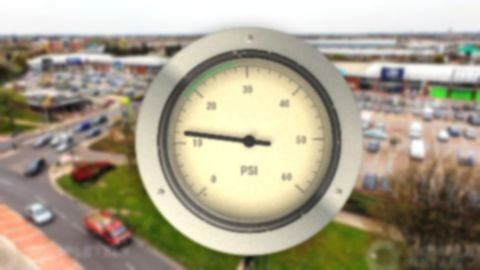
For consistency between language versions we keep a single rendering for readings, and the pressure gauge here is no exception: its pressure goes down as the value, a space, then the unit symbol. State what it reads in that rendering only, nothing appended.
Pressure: 12 psi
